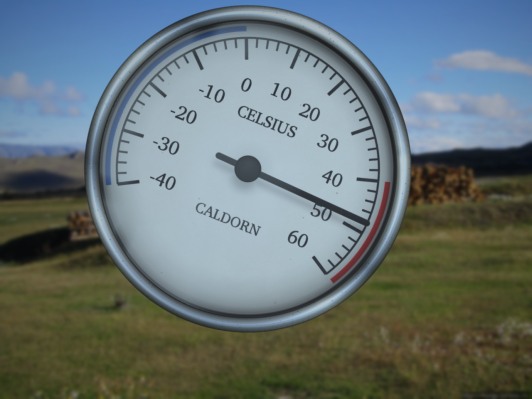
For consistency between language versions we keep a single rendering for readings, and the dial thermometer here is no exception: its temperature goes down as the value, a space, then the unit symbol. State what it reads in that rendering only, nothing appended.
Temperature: 48 °C
